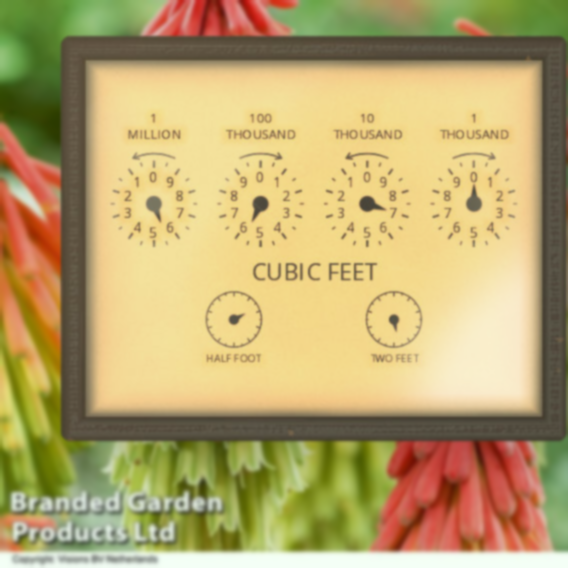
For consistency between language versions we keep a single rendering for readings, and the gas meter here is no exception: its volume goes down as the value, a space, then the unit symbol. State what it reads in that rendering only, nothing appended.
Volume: 557000 ft³
